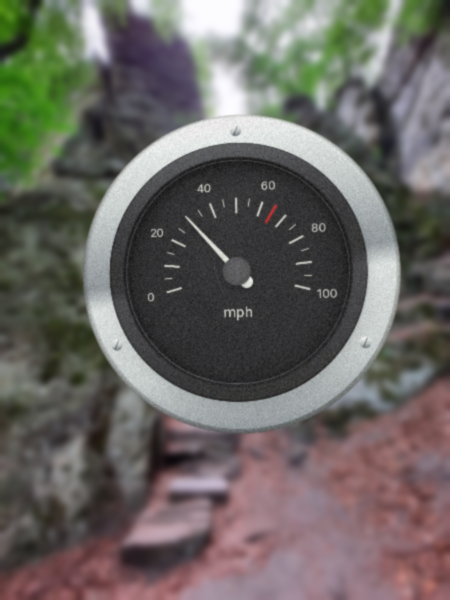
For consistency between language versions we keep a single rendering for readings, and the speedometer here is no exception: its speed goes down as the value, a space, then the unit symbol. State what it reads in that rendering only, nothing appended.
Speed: 30 mph
